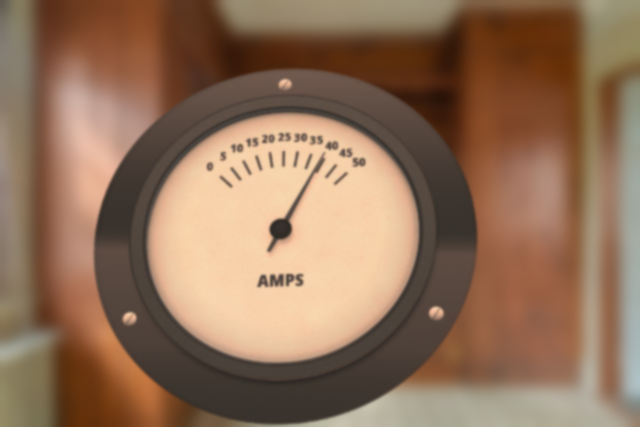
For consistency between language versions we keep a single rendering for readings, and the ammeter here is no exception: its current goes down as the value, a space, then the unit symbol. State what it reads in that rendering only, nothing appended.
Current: 40 A
